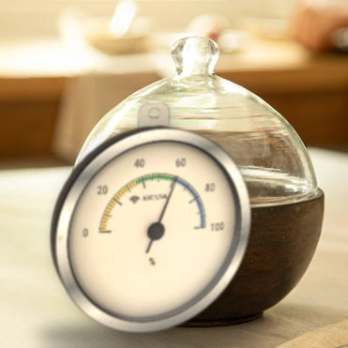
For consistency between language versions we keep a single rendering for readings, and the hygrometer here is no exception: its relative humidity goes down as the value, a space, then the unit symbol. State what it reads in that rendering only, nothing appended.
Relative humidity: 60 %
